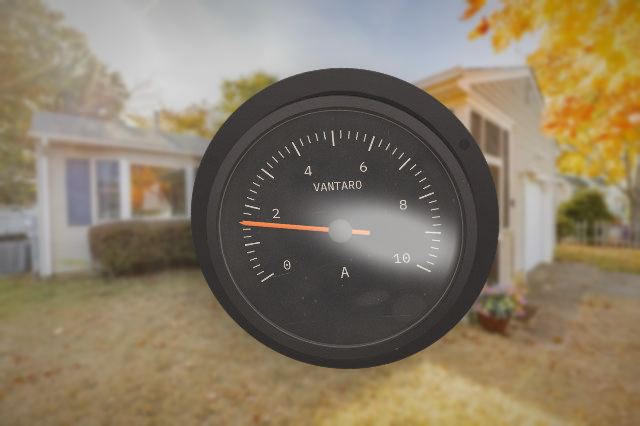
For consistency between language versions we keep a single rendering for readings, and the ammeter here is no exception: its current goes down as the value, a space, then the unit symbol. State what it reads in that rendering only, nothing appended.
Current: 1.6 A
